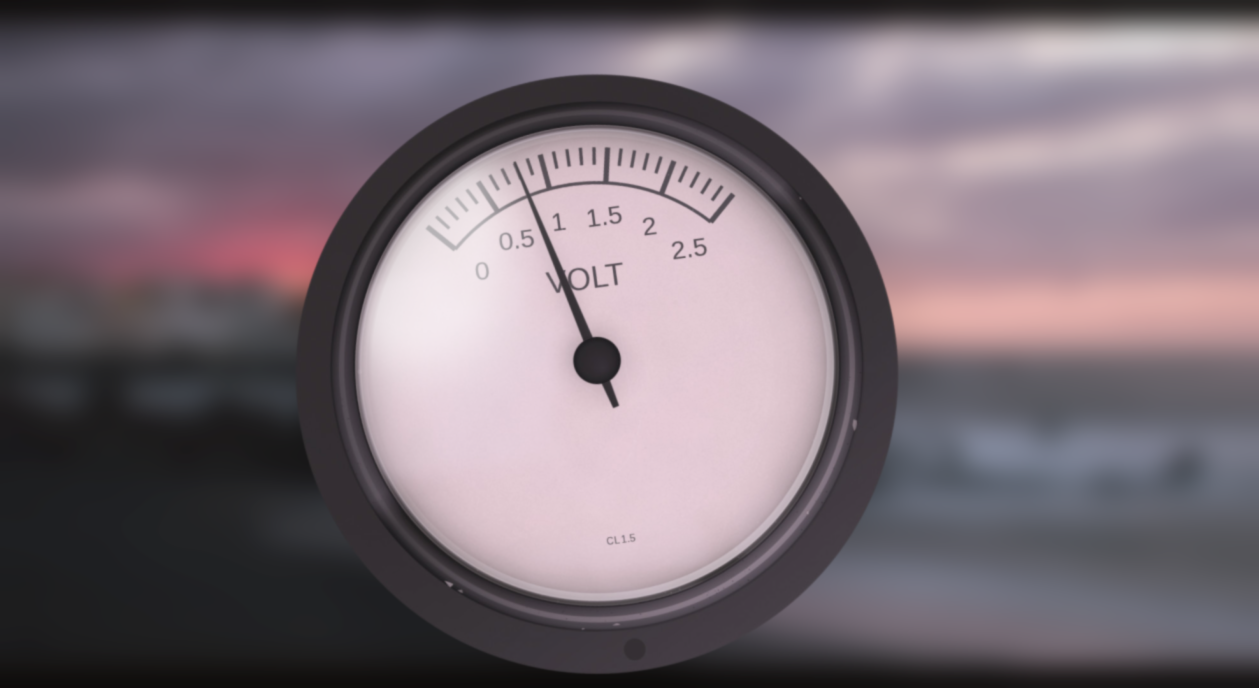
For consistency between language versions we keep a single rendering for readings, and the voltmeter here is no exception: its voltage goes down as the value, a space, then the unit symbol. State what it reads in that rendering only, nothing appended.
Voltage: 0.8 V
